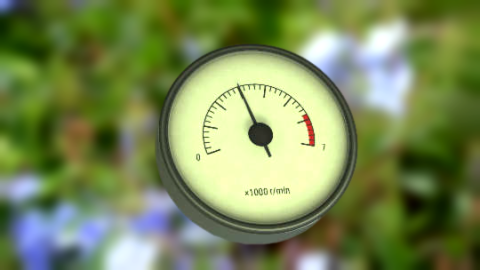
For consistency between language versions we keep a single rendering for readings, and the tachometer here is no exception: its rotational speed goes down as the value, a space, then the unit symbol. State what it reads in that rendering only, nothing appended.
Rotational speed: 3000 rpm
